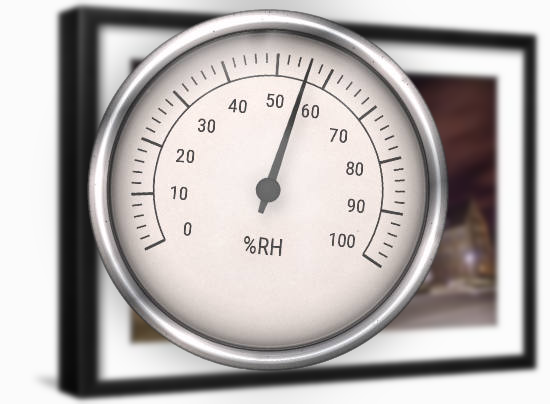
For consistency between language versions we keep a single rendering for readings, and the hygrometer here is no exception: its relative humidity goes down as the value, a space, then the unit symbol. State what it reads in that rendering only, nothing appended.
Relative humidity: 56 %
